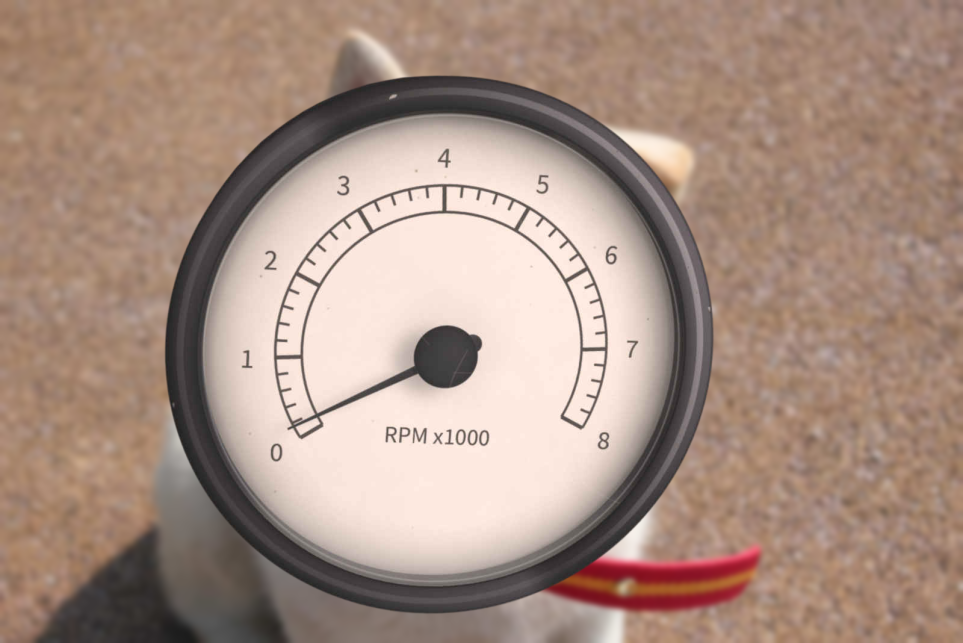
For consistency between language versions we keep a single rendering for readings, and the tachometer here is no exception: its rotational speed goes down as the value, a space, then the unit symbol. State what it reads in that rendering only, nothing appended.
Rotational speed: 200 rpm
